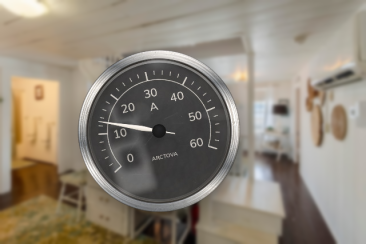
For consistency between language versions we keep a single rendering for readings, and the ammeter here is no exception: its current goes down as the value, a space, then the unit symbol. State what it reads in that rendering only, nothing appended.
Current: 13 A
